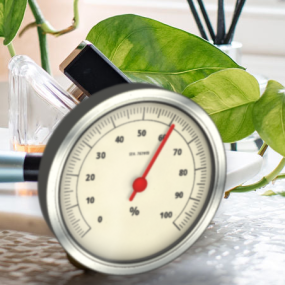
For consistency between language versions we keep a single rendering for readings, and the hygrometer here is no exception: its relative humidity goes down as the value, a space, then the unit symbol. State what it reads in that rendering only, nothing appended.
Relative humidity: 60 %
